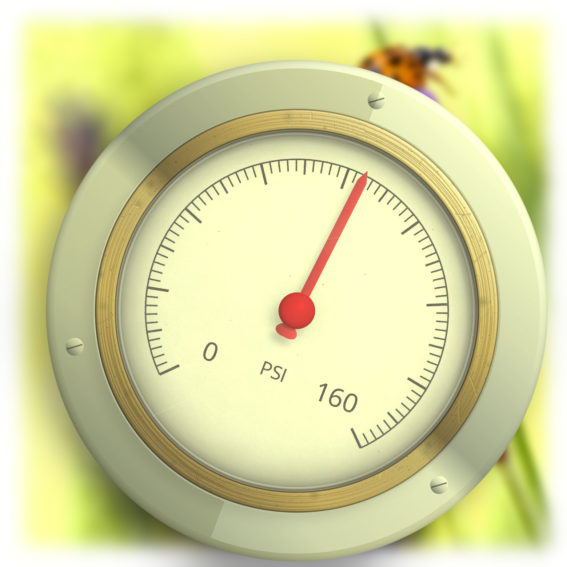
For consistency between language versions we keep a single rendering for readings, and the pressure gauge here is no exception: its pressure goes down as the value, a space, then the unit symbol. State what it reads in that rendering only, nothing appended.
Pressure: 84 psi
